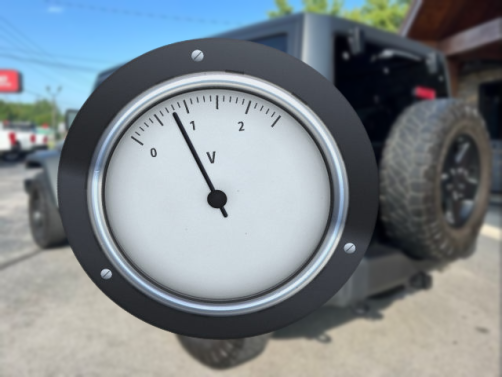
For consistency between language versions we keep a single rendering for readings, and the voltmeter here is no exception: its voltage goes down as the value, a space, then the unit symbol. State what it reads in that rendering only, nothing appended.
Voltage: 0.8 V
